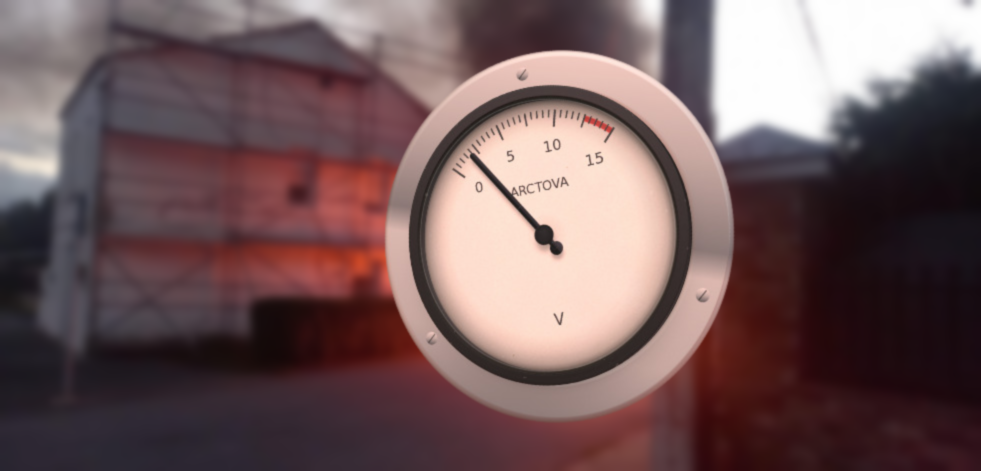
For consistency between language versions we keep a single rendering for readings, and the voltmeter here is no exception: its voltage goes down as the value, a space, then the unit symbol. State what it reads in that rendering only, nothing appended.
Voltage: 2 V
